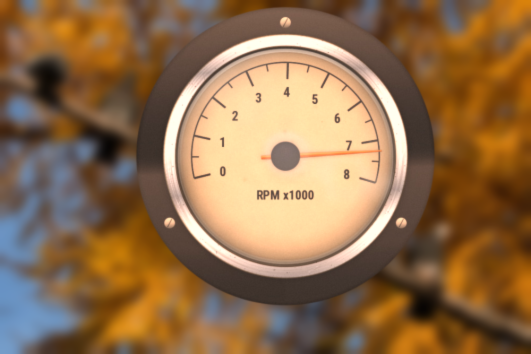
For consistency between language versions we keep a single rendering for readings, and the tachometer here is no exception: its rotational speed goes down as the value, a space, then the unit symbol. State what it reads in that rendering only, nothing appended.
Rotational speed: 7250 rpm
